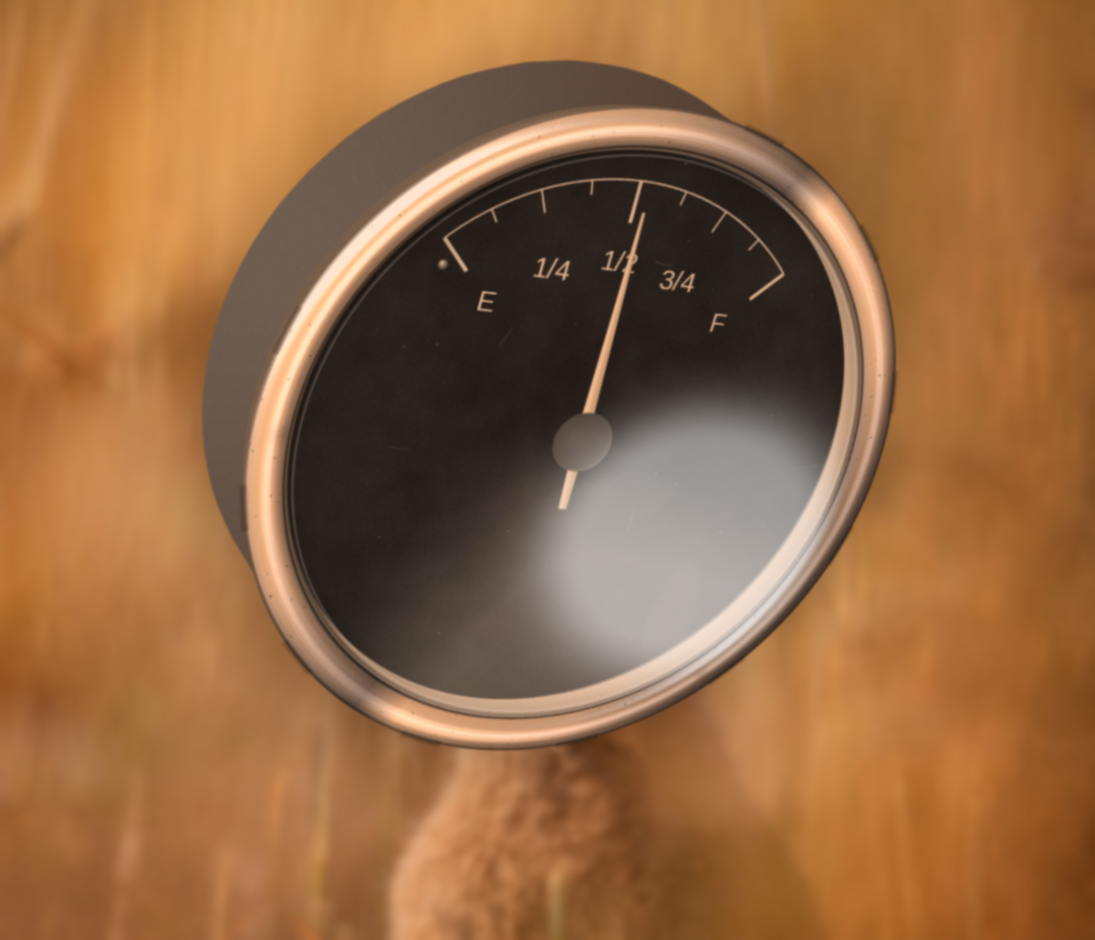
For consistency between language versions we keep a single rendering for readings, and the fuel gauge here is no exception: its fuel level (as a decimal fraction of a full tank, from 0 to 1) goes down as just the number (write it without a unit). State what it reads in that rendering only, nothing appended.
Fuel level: 0.5
